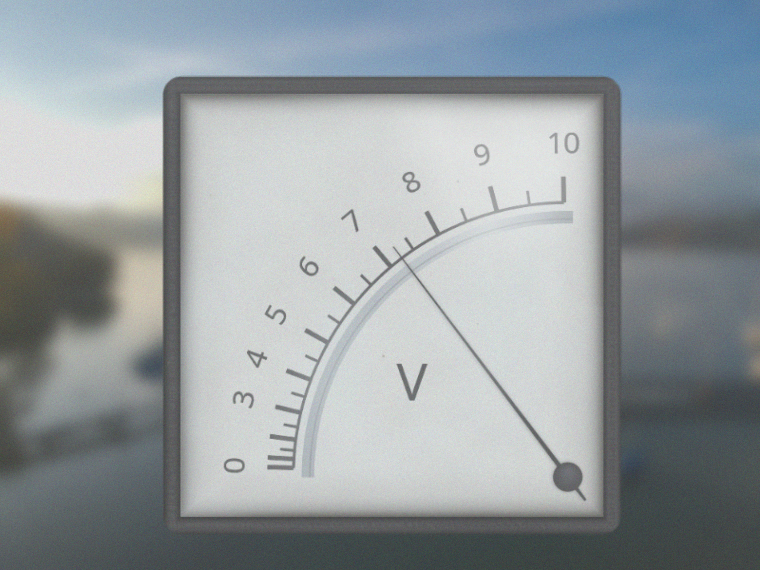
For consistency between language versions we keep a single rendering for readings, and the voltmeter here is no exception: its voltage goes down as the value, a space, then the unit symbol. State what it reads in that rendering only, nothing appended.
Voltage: 7.25 V
